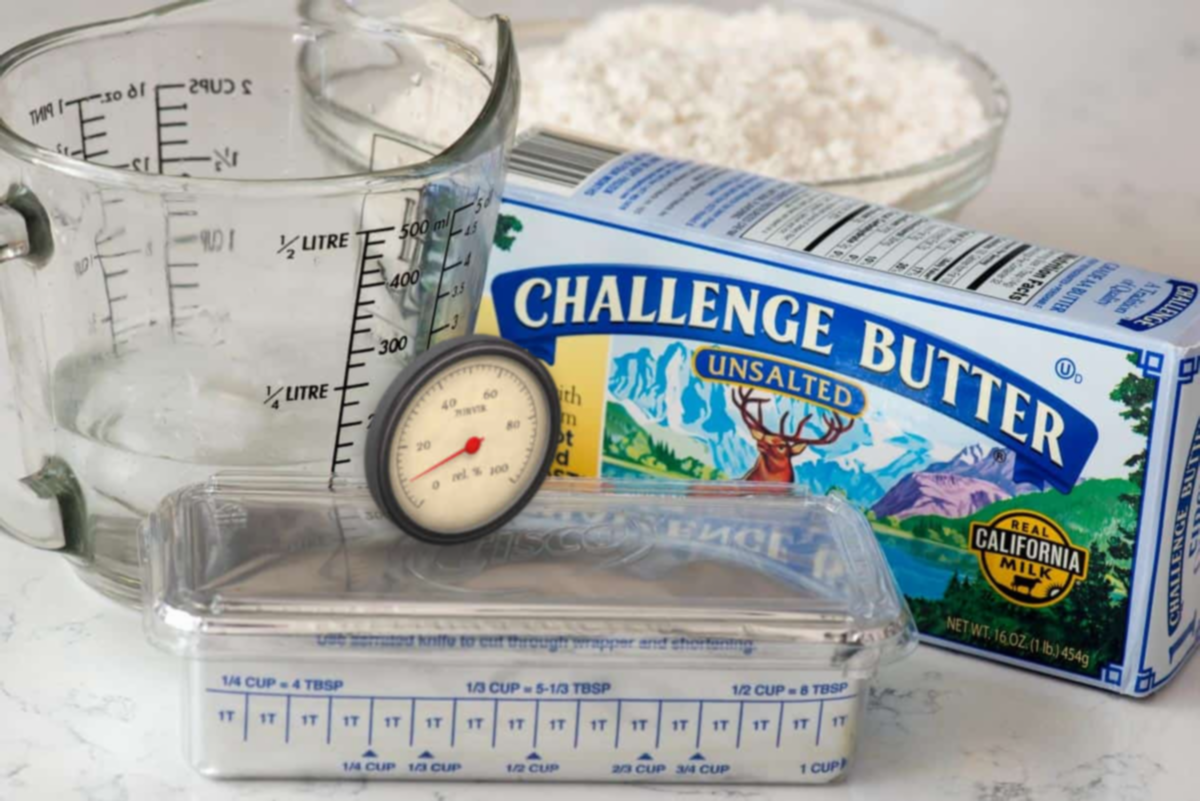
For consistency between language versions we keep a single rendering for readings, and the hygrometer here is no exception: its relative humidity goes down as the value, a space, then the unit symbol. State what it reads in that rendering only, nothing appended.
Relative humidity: 10 %
